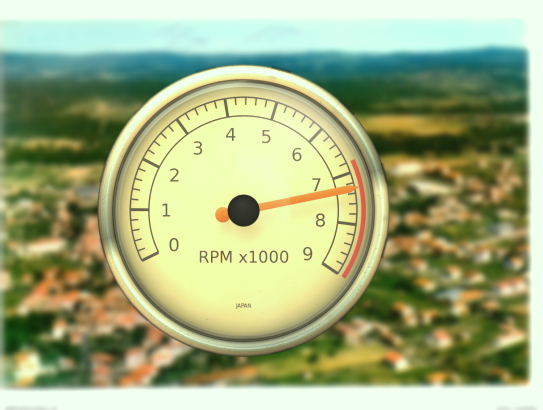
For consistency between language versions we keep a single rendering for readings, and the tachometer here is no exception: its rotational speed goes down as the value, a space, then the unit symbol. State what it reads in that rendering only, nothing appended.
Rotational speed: 7300 rpm
